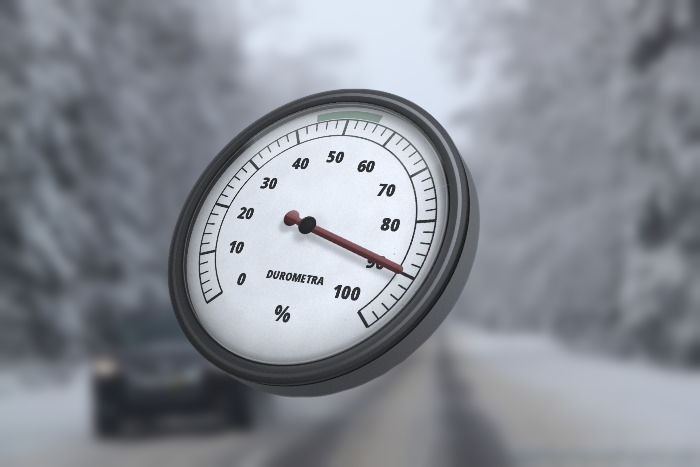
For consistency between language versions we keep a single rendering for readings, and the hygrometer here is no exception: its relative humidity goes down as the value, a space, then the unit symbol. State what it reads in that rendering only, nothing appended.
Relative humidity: 90 %
